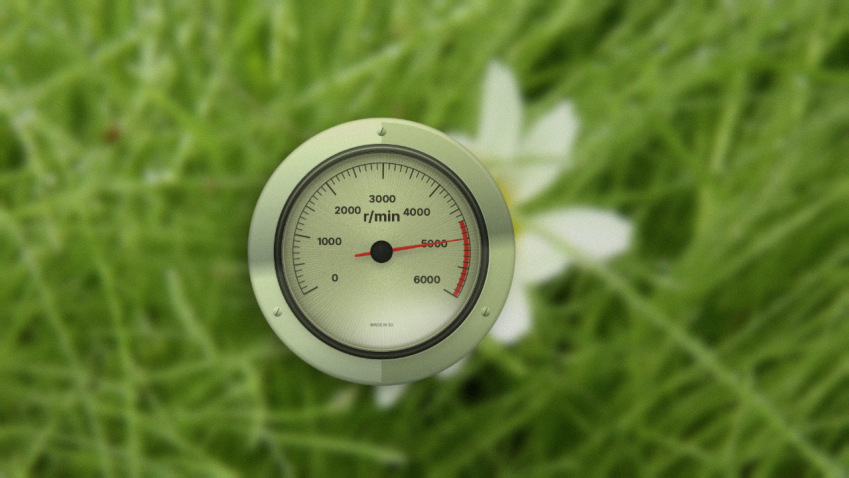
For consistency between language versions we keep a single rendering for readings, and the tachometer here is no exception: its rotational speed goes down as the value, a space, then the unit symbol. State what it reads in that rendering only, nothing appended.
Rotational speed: 5000 rpm
